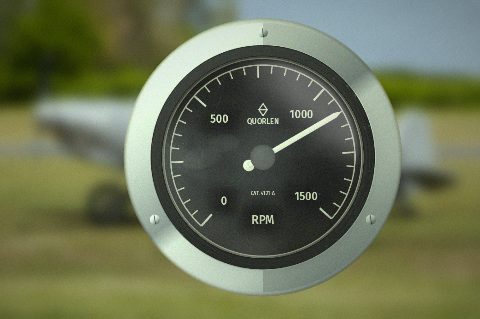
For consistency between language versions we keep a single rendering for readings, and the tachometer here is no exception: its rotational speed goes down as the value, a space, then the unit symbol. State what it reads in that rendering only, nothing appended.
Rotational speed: 1100 rpm
